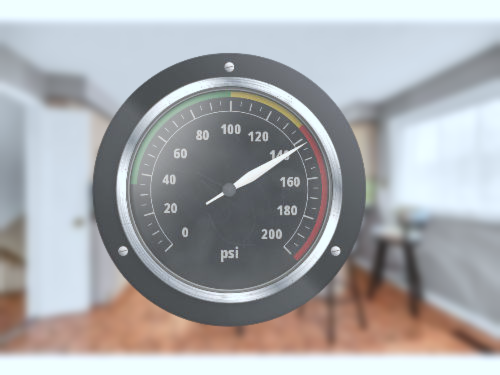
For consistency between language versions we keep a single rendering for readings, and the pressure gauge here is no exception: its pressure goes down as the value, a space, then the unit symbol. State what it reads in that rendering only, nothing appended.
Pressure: 142.5 psi
